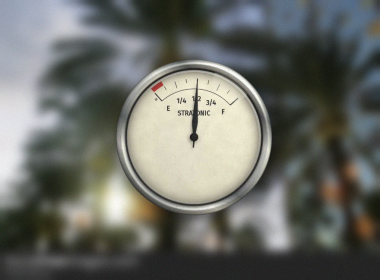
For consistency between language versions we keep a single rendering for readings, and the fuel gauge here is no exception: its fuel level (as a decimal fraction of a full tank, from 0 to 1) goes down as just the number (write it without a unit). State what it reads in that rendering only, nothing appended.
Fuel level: 0.5
